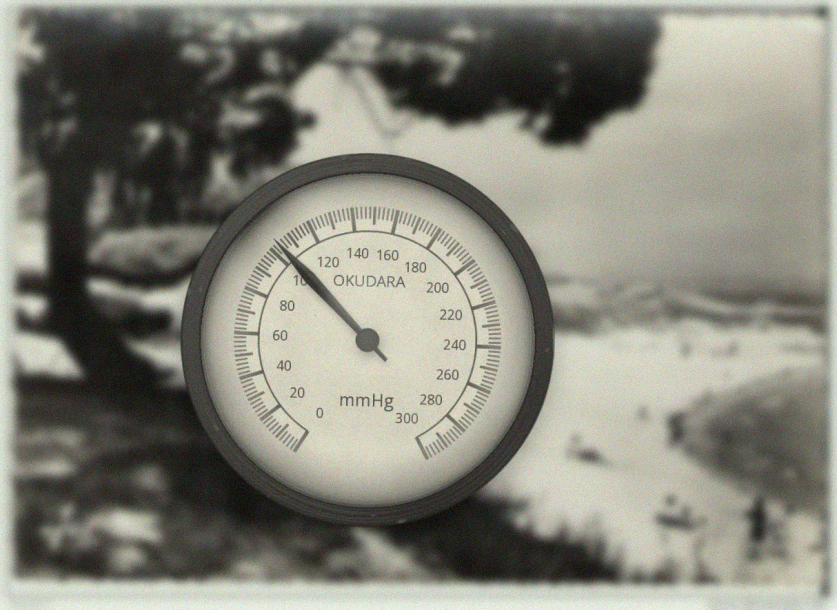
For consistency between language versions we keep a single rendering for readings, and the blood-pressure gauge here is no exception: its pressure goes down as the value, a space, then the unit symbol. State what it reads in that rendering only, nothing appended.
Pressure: 104 mmHg
